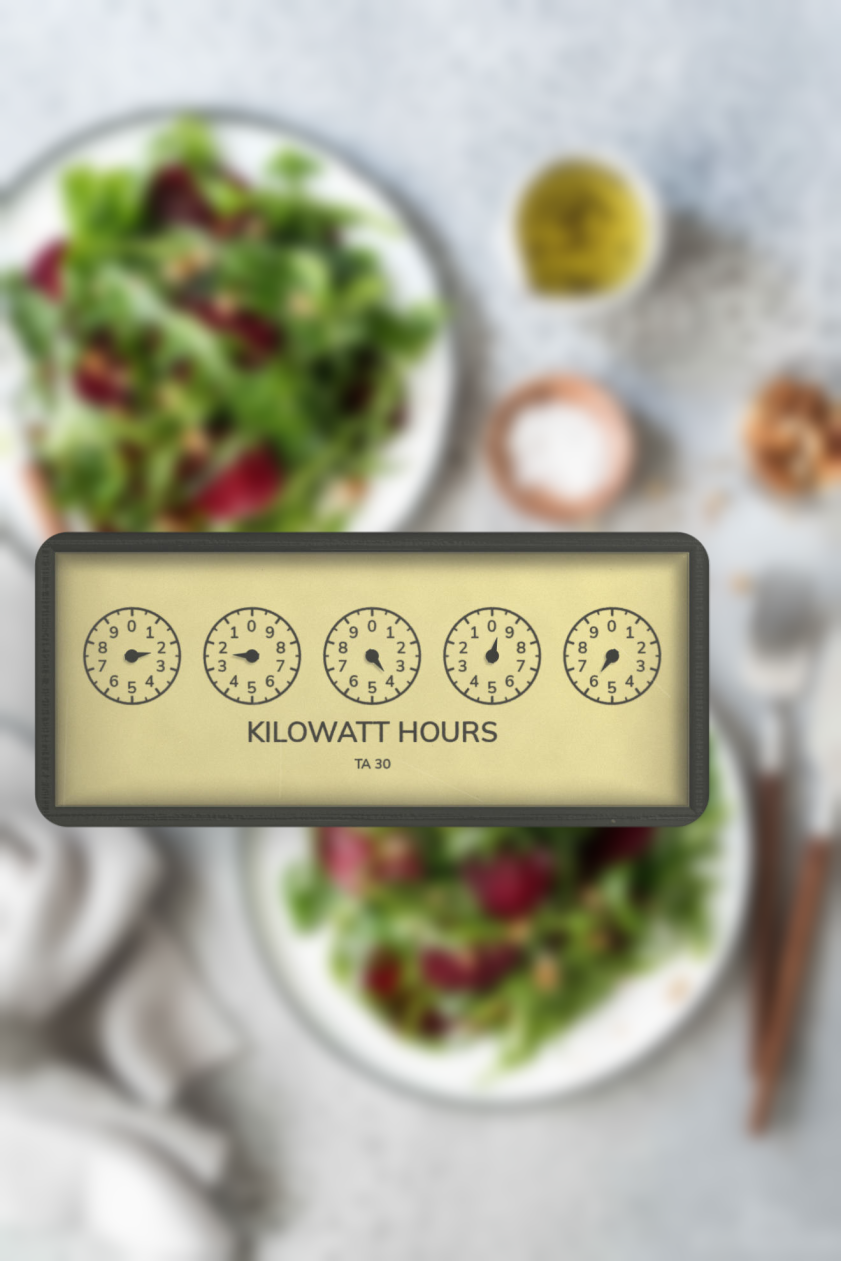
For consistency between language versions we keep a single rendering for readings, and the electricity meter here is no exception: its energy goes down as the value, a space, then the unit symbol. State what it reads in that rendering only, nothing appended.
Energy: 22396 kWh
